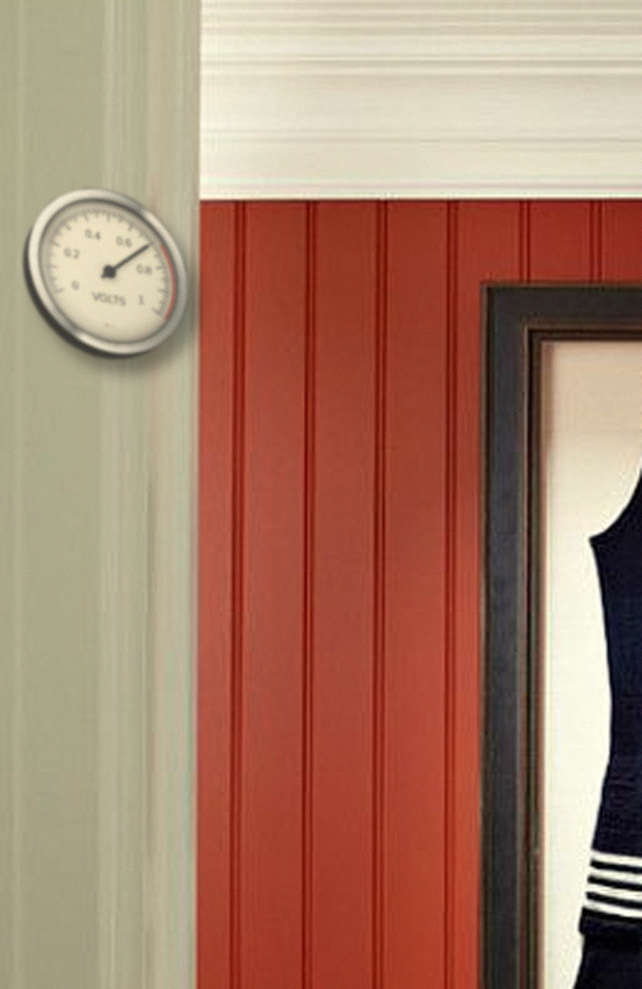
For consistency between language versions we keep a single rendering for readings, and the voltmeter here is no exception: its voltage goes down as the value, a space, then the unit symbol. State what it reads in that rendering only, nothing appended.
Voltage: 0.7 V
